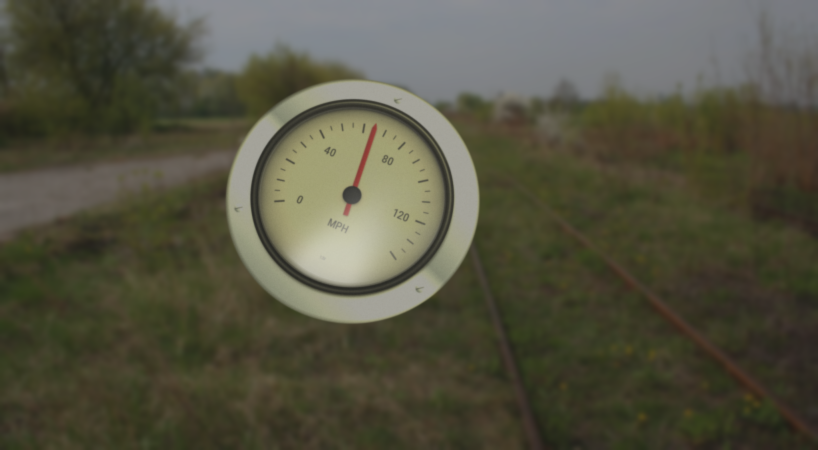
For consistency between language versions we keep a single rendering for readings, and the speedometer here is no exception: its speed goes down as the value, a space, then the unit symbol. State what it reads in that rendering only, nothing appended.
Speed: 65 mph
